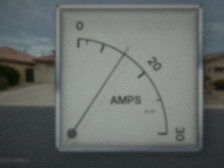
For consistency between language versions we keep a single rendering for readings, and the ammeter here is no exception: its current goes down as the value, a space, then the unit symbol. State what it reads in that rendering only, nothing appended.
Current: 15 A
